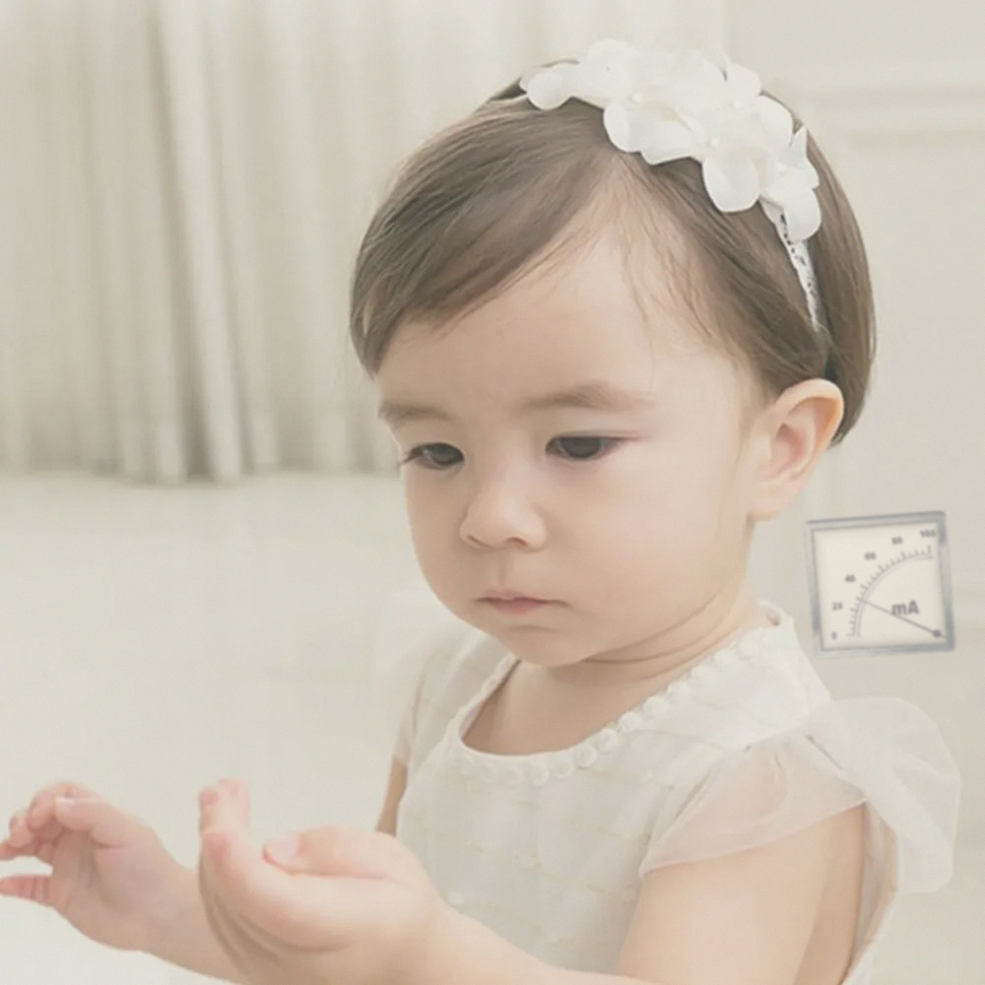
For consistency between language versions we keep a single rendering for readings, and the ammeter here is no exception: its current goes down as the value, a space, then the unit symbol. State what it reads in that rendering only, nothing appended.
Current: 30 mA
